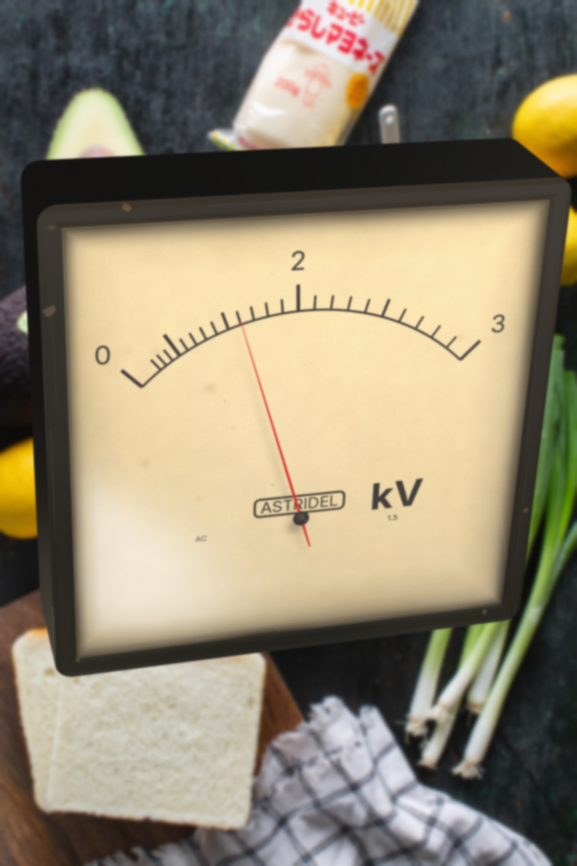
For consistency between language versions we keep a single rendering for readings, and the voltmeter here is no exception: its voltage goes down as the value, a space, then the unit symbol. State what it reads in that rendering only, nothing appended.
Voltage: 1.6 kV
